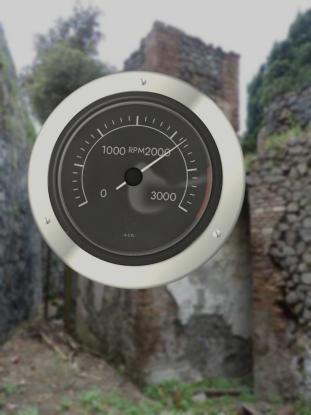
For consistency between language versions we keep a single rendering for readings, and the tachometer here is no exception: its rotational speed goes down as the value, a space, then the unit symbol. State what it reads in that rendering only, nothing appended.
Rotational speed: 2150 rpm
